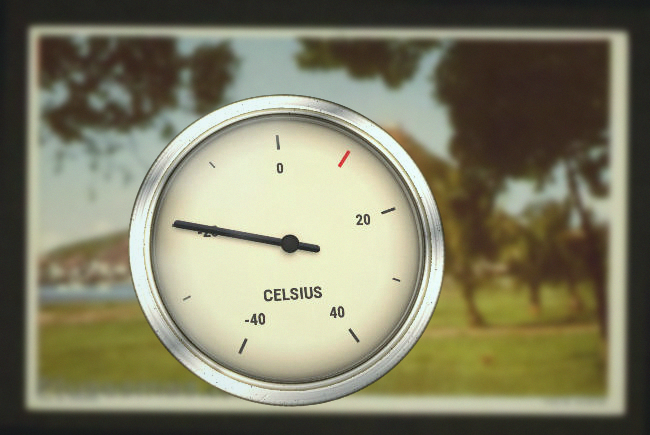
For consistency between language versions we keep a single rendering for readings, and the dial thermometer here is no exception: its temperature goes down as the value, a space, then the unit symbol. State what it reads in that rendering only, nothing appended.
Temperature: -20 °C
